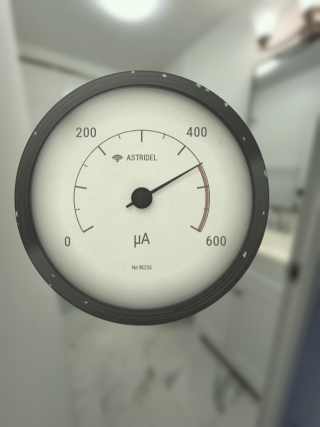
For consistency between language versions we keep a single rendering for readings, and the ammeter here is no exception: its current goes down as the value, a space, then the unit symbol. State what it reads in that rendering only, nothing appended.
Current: 450 µA
